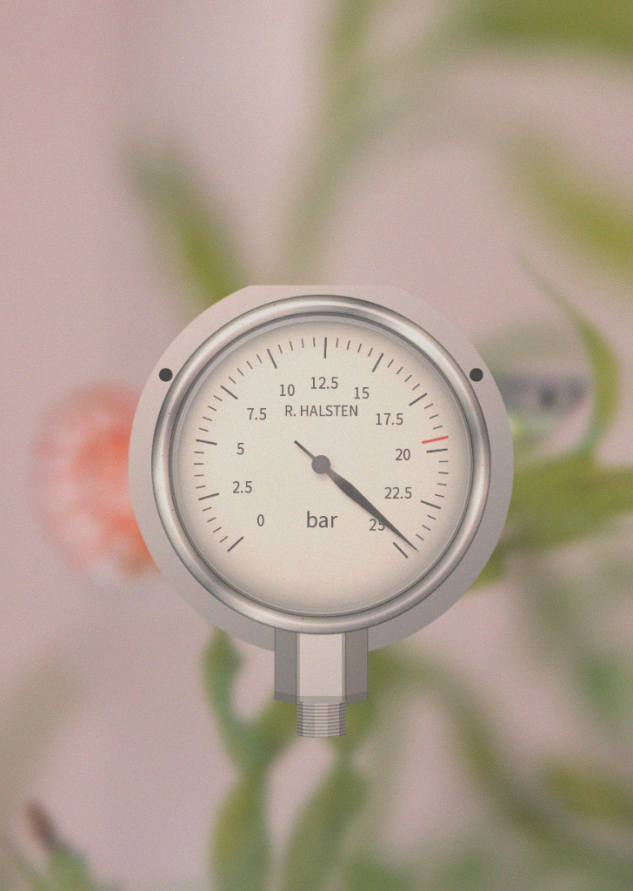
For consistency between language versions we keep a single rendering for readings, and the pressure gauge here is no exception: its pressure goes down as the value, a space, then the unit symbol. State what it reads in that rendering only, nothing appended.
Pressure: 24.5 bar
